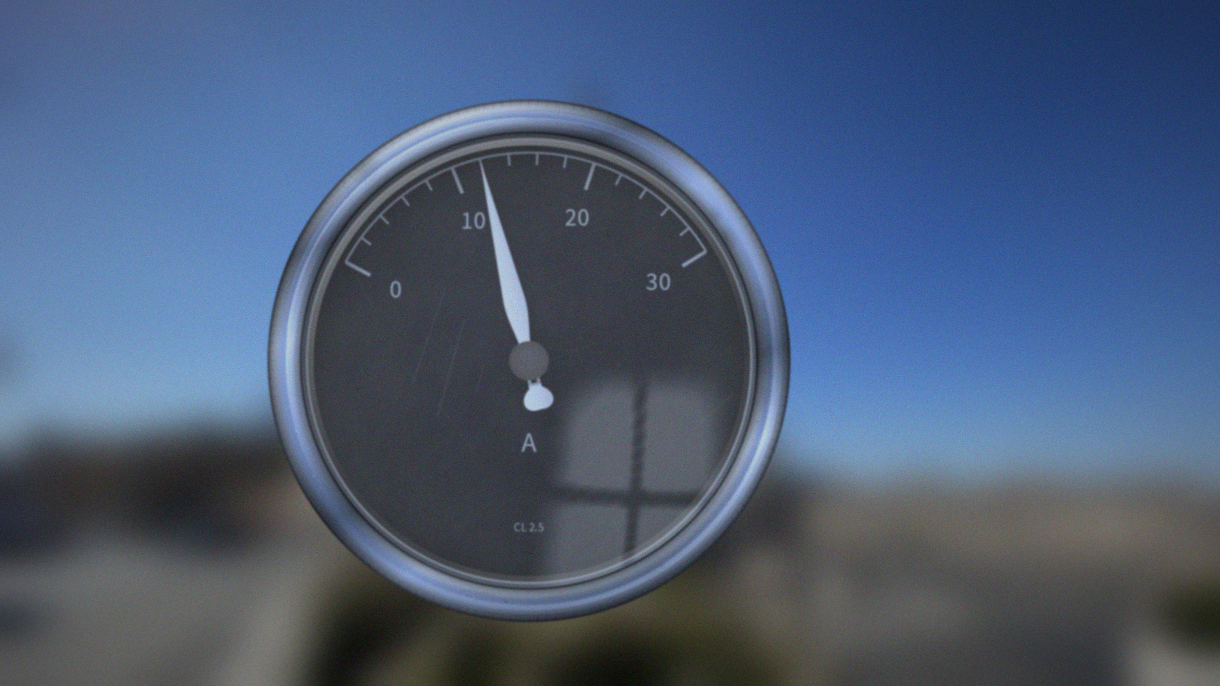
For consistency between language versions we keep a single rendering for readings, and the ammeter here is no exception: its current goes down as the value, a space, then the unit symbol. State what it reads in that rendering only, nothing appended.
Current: 12 A
